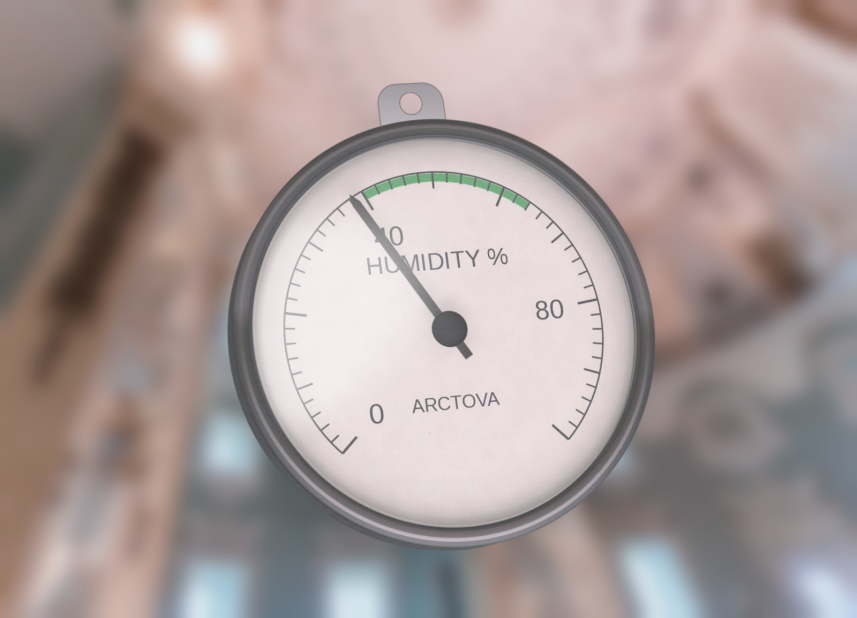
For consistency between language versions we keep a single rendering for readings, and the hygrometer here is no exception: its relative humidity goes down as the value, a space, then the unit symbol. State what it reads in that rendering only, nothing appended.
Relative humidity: 38 %
